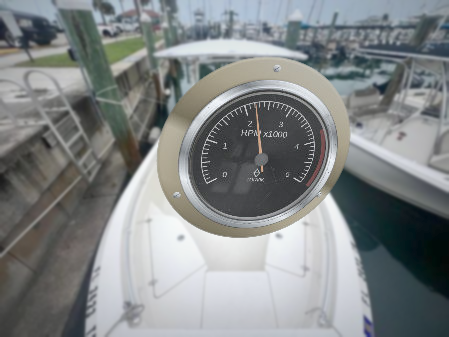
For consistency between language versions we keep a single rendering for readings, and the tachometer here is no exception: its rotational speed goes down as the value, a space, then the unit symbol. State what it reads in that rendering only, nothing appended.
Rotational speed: 2200 rpm
